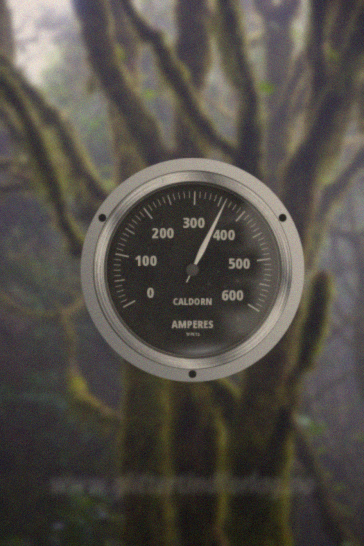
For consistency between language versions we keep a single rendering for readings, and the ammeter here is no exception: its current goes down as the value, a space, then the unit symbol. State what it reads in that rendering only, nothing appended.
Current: 360 A
